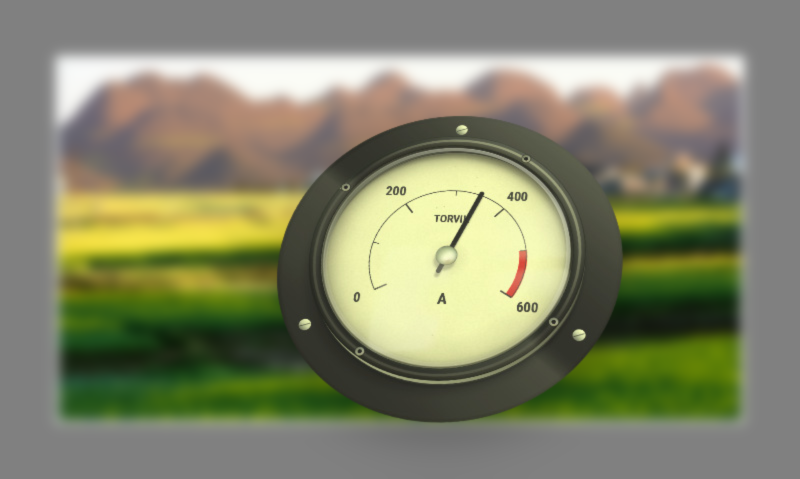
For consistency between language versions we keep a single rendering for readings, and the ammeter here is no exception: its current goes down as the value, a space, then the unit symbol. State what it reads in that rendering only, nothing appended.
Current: 350 A
